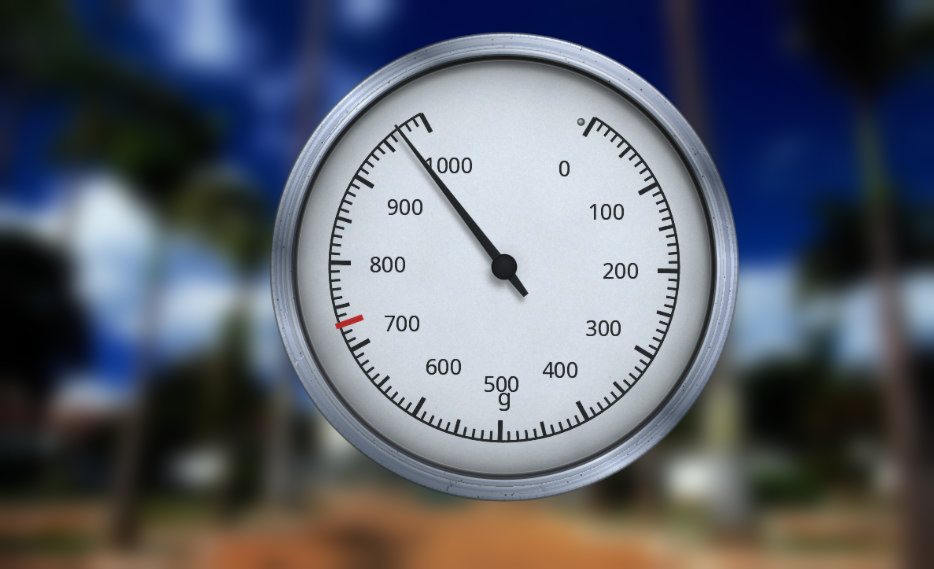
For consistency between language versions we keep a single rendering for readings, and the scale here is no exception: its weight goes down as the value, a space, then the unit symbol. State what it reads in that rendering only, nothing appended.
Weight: 970 g
